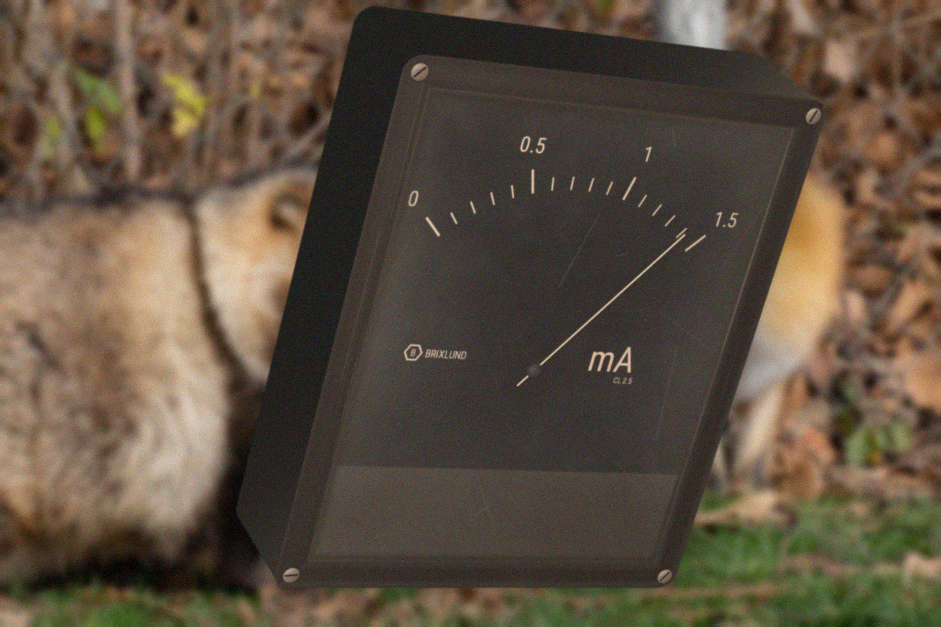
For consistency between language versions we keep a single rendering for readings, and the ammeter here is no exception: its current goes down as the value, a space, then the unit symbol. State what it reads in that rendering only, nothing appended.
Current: 1.4 mA
